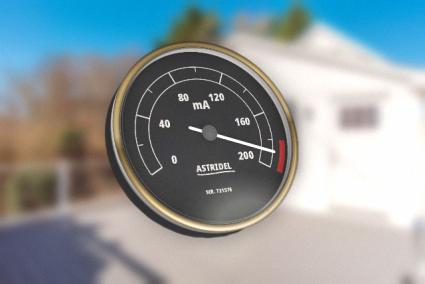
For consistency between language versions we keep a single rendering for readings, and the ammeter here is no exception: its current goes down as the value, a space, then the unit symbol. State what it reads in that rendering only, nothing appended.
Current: 190 mA
